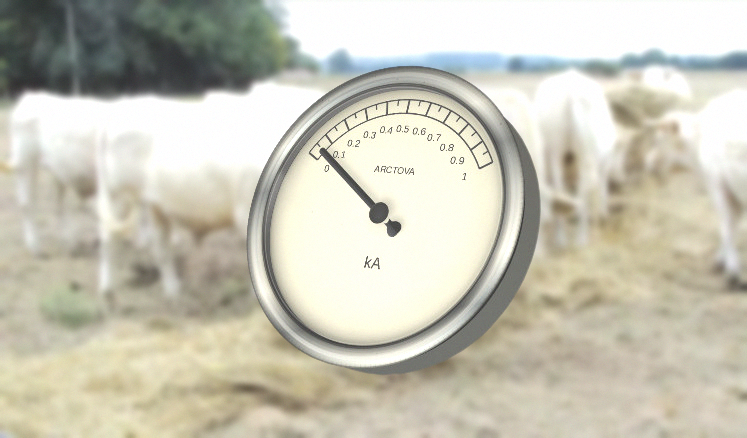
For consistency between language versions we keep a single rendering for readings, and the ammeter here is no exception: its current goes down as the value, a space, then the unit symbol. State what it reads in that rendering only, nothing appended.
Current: 0.05 kA
